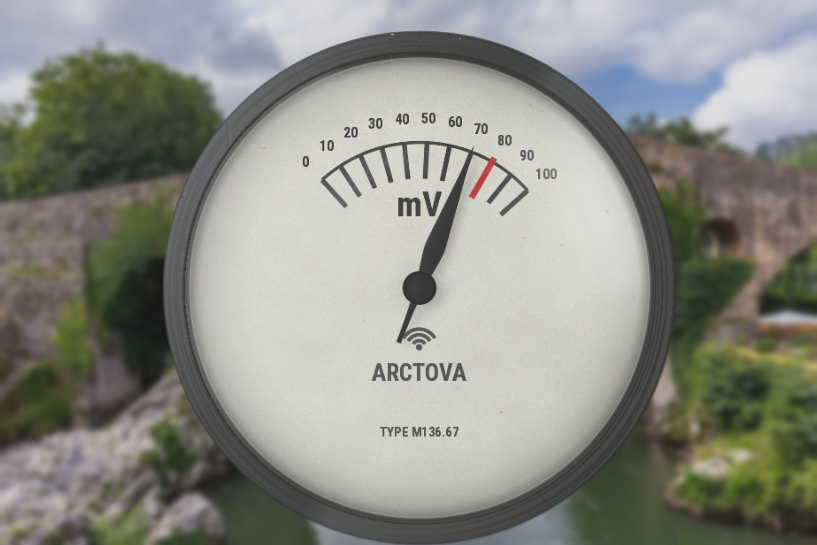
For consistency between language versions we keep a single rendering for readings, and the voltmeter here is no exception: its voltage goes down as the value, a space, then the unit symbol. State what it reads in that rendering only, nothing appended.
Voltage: 70 mV
